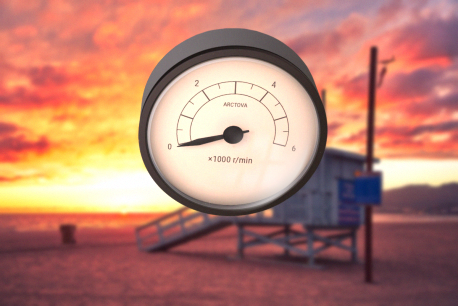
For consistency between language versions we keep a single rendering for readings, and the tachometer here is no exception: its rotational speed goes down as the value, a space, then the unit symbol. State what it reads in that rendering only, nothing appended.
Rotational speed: 0 rpm
